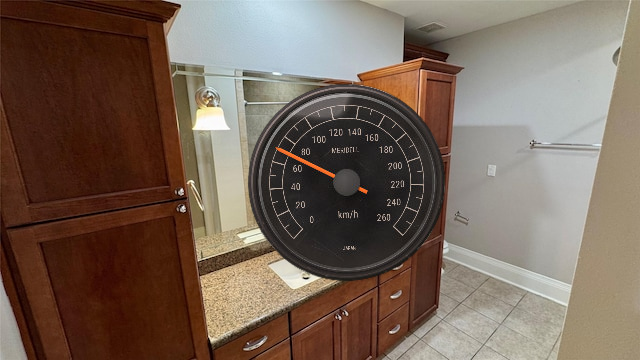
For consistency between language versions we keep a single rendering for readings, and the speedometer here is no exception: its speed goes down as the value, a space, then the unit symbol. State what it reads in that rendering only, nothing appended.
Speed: 70 km/h
